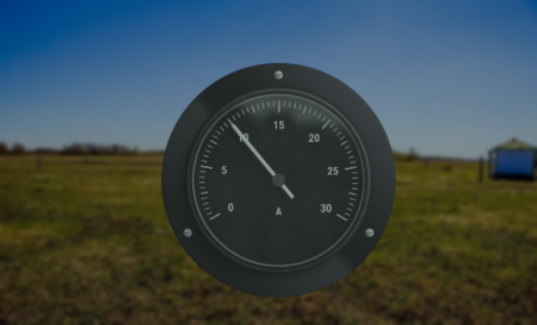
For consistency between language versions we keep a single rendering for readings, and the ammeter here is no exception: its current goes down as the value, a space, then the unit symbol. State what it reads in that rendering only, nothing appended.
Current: 10 A
